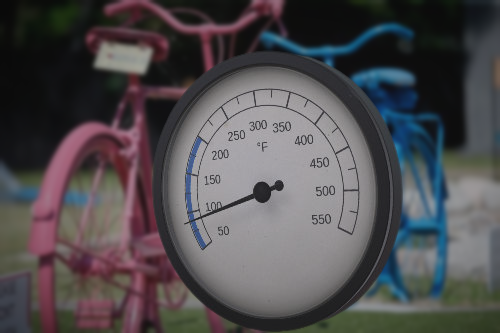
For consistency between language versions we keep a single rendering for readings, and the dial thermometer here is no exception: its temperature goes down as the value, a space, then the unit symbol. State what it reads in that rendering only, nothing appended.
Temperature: 87.5 °F
